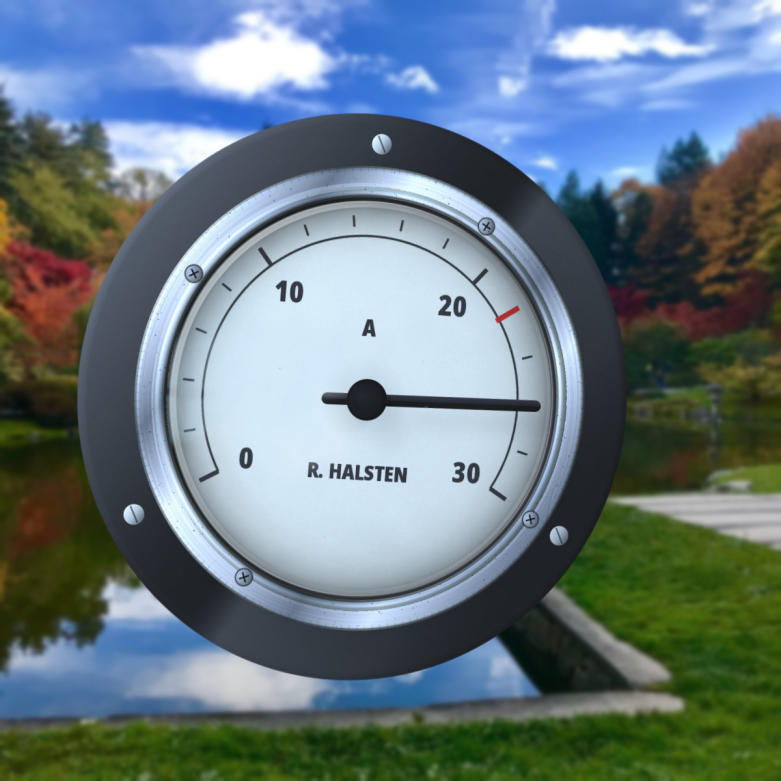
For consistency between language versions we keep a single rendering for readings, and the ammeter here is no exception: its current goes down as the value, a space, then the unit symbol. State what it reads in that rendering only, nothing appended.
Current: 26 A
